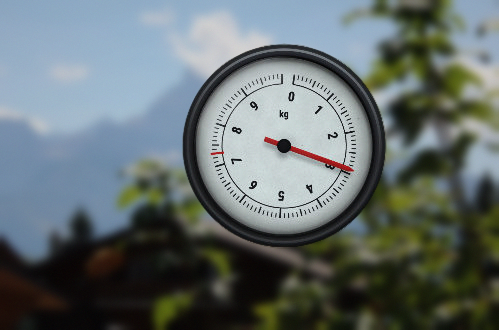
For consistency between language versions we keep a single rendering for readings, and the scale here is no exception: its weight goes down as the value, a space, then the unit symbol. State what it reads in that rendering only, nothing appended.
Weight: 2.9 kg
